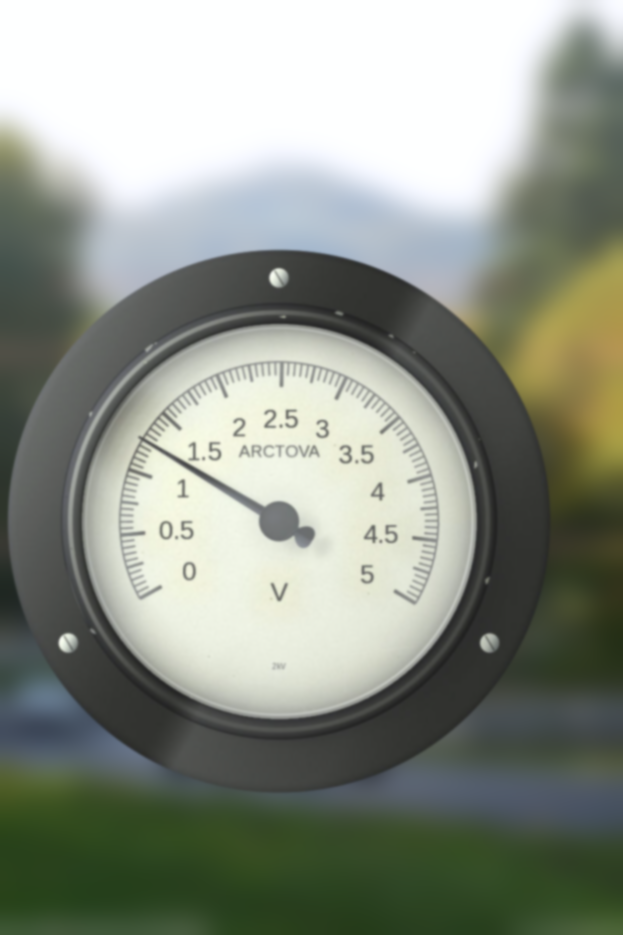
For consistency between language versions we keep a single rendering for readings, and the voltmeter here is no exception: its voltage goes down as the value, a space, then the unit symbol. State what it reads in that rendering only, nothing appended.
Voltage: 1.25 V
